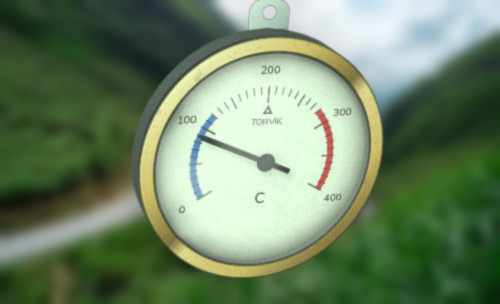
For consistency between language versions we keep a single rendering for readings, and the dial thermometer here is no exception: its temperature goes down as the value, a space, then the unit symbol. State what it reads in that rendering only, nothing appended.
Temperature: 90 °C
